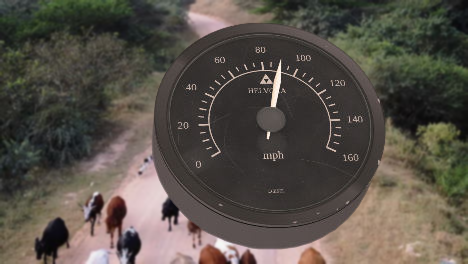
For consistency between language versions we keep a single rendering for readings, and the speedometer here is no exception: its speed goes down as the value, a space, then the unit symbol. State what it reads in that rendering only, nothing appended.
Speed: 90 mph
